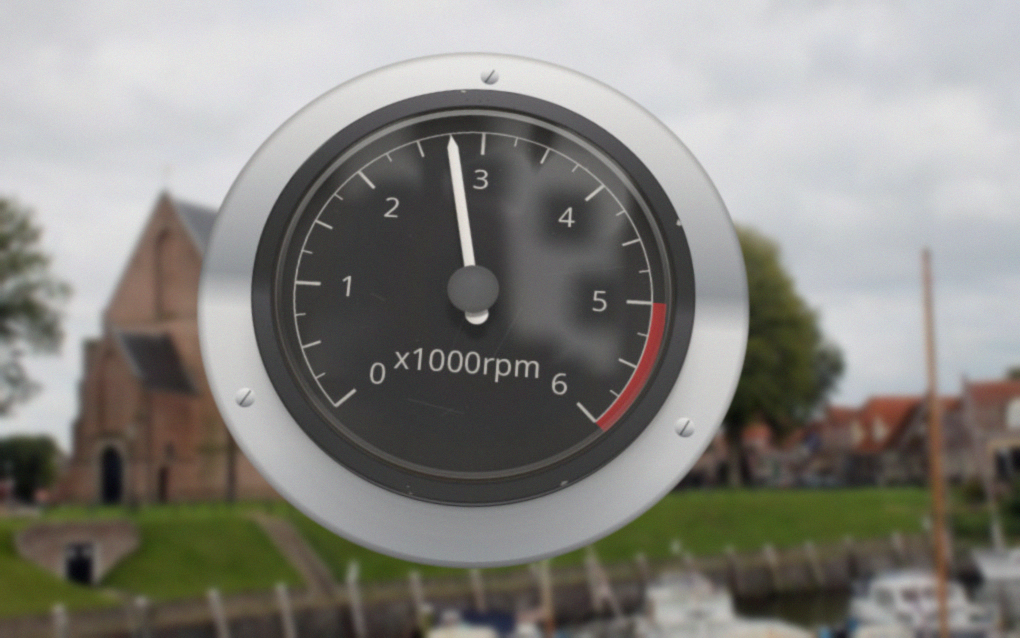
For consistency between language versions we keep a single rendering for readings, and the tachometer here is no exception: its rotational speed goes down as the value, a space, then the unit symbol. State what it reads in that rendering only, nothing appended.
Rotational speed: 2750 rpm
